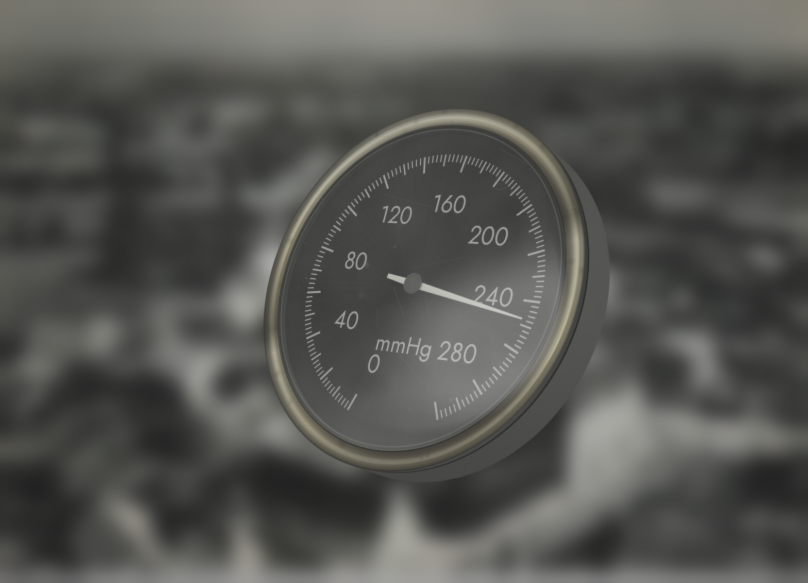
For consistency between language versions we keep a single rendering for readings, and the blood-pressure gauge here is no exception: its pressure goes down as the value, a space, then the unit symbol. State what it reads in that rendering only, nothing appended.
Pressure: 248 mmHg
